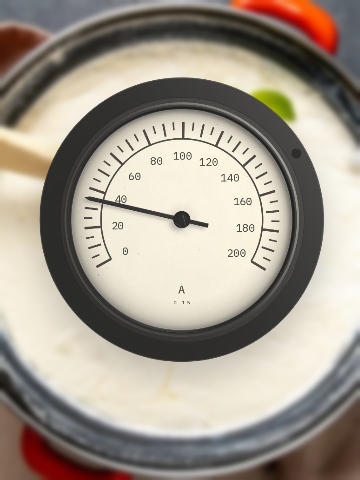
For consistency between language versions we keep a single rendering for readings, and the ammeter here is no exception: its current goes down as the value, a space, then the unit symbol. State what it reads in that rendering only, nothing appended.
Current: 35 A
